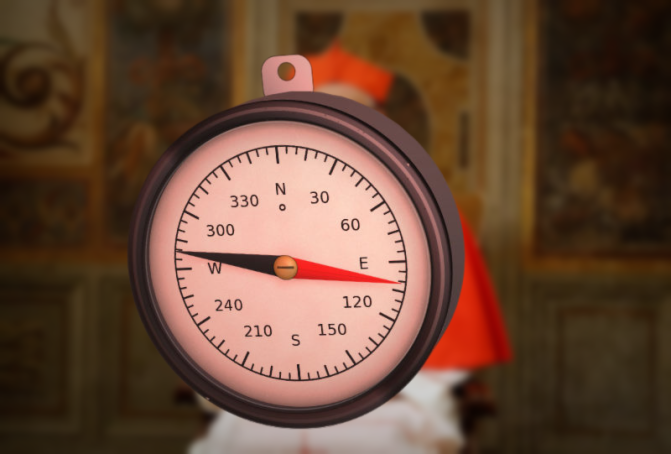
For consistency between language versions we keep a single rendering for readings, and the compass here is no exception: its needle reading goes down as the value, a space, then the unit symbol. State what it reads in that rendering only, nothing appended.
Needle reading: 100 °
